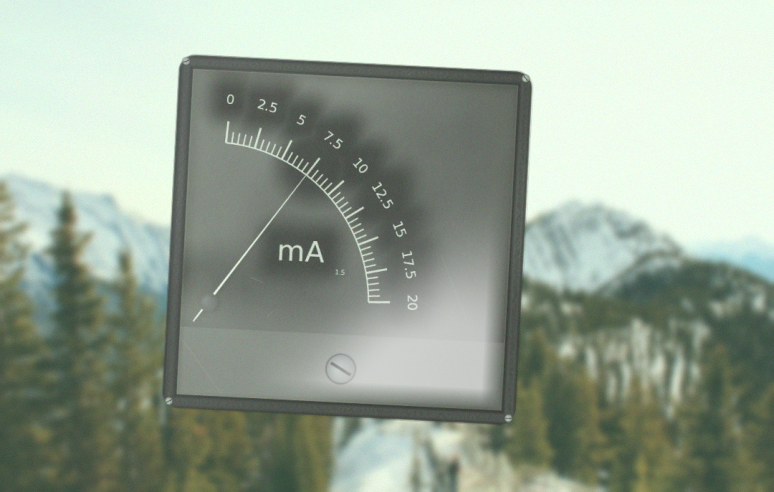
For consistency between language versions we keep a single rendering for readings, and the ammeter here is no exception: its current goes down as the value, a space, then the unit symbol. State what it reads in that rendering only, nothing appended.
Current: 7.5 mA
